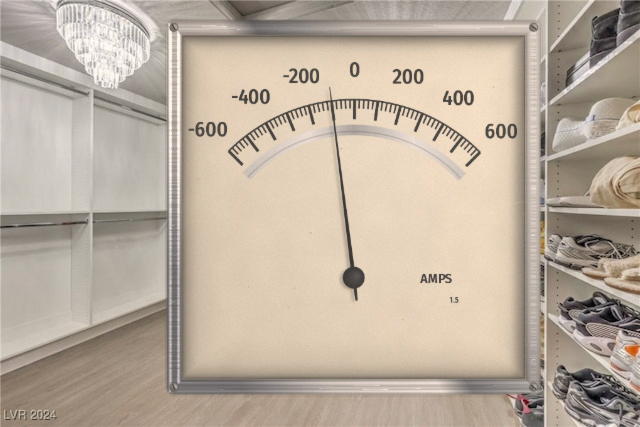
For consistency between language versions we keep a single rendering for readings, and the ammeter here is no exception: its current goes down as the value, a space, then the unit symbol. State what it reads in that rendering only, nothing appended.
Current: -100 A
